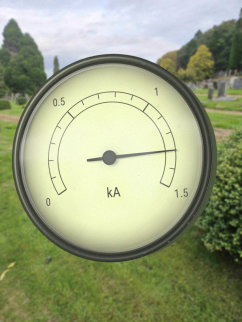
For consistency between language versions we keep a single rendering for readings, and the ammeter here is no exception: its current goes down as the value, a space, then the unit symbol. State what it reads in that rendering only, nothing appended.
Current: 1.3 kA
